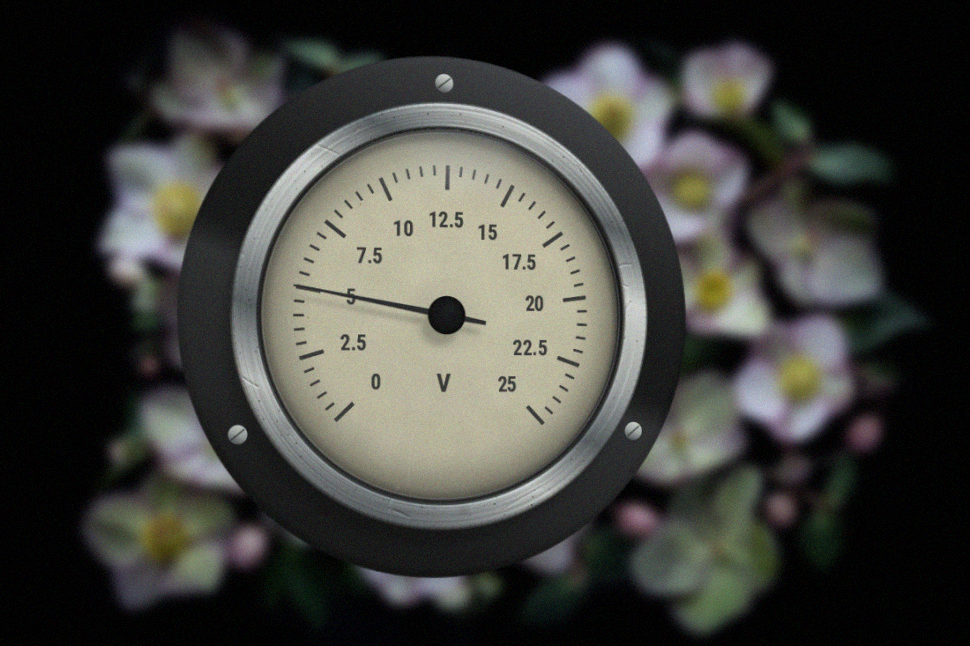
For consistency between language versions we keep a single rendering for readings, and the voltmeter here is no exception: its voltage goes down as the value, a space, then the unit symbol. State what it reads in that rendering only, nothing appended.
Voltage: 5 V
